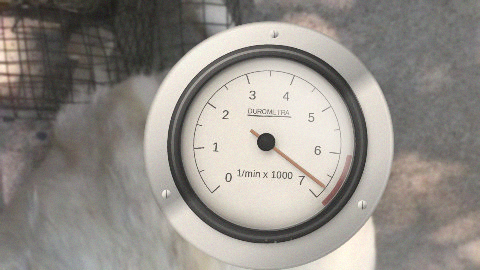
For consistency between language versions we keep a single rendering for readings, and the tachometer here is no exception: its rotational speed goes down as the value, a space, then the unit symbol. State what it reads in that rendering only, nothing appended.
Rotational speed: 6750 rpm
